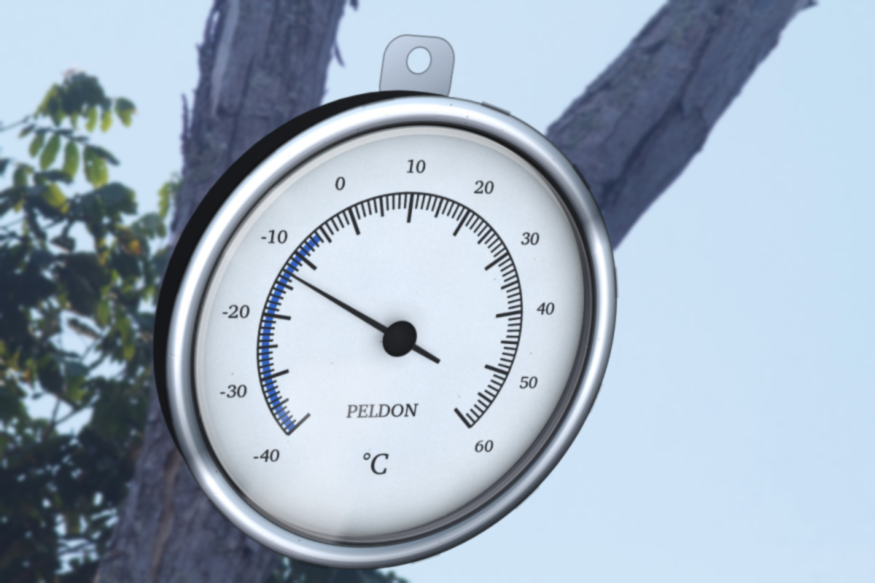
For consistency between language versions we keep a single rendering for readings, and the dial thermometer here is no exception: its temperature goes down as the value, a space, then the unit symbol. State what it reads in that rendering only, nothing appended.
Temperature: -13 °C
